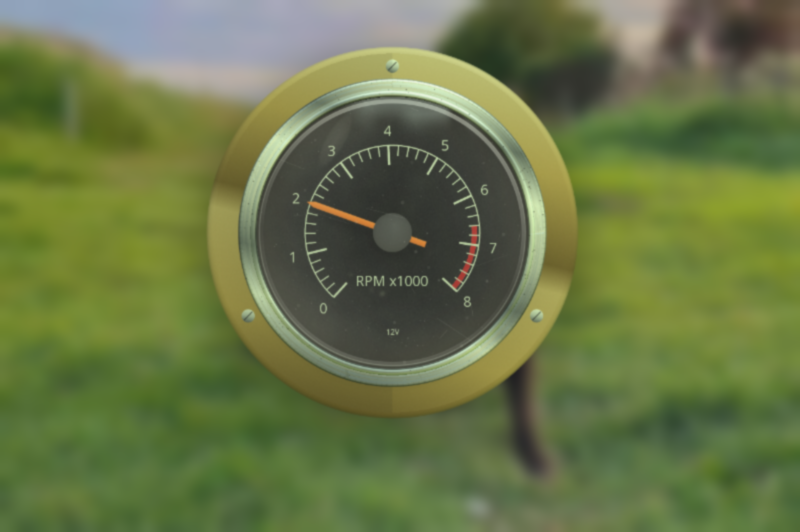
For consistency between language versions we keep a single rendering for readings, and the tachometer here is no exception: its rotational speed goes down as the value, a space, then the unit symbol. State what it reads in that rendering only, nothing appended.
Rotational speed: 2000 rpm
